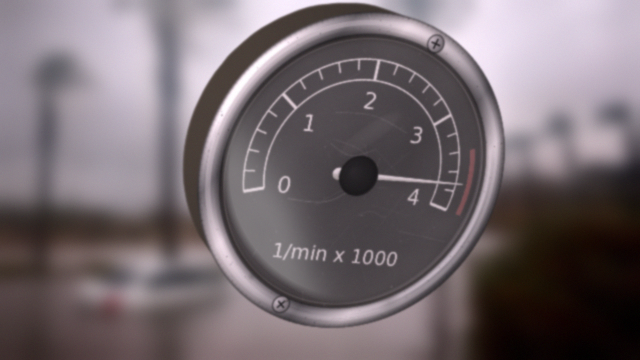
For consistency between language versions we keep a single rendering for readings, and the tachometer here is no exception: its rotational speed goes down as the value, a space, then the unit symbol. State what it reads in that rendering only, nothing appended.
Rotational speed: 3700 rpm
